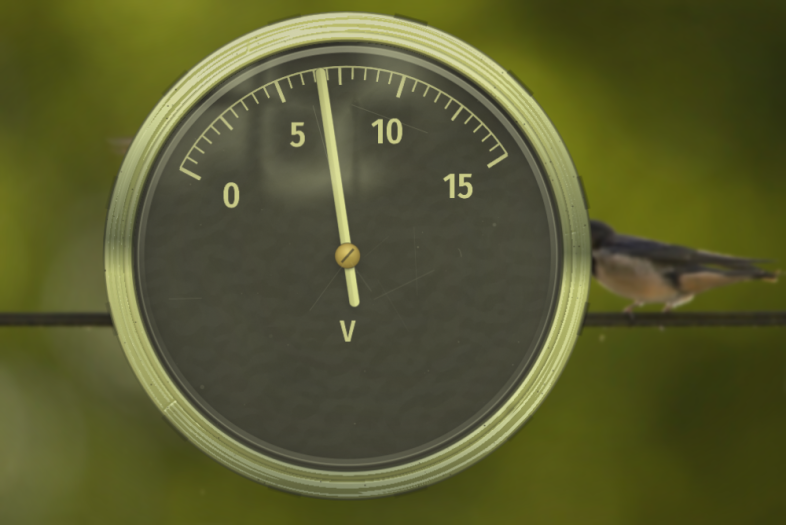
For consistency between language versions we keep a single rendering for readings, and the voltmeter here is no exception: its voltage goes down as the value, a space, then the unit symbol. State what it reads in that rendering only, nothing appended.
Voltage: 6.75 V
